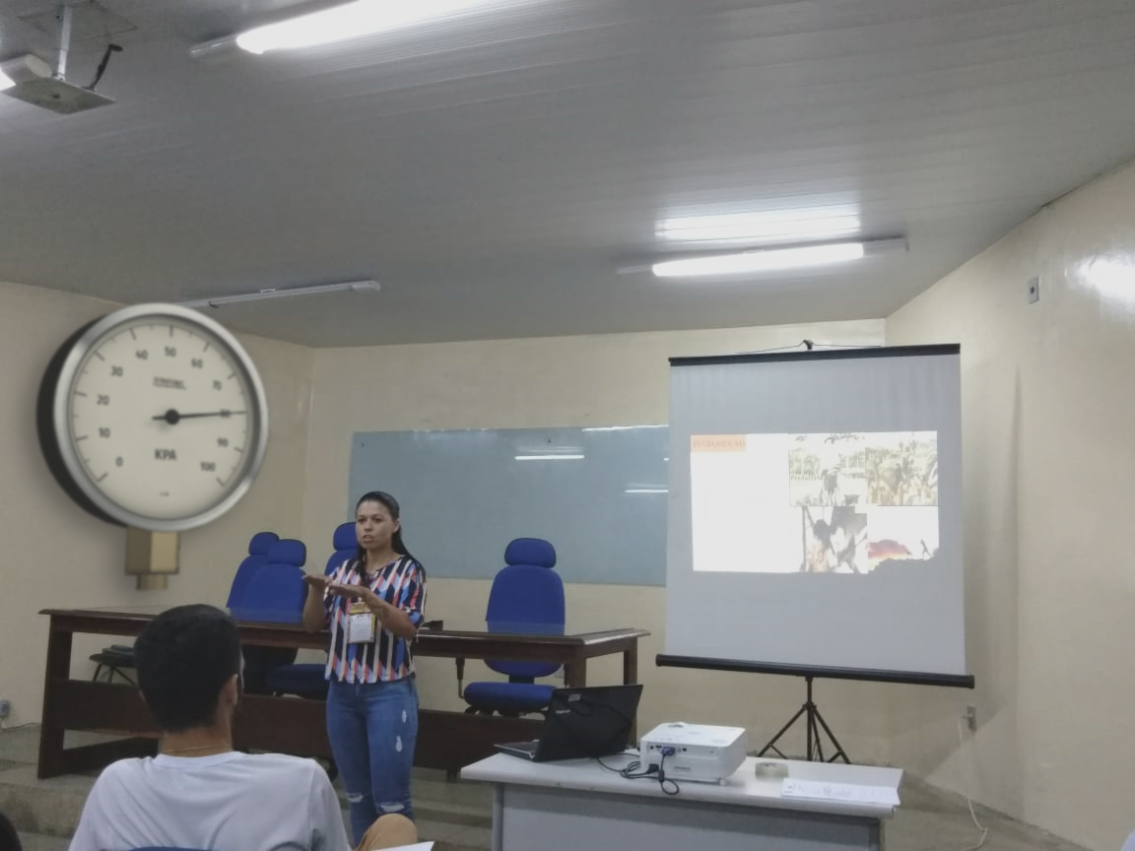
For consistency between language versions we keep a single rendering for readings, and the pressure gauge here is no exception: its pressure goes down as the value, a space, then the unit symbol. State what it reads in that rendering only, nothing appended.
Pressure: 80 kPa
